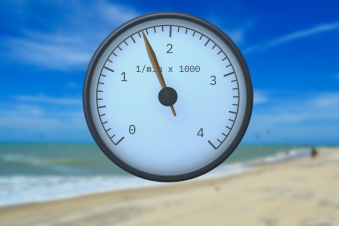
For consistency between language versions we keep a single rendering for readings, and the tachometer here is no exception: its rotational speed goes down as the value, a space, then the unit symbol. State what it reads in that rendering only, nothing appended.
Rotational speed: 1650 rpm
